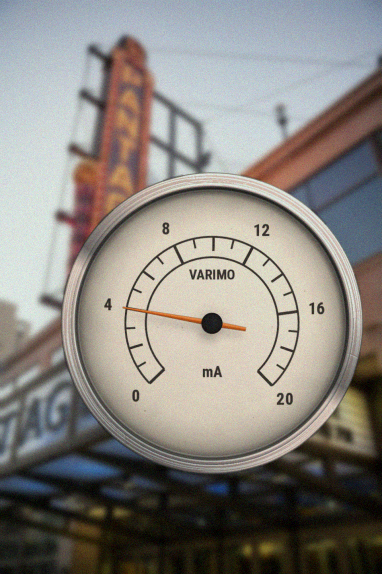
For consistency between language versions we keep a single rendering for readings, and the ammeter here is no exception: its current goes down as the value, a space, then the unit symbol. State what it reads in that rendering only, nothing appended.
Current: 4 mA
